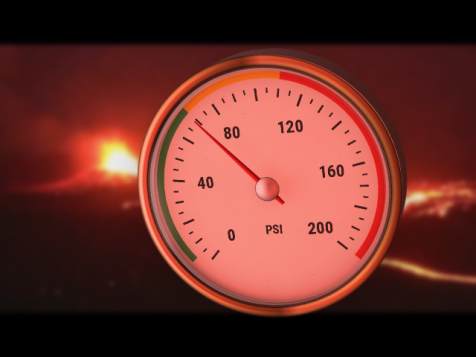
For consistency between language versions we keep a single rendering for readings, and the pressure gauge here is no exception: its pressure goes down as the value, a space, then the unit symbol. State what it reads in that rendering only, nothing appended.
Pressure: 70 psi
